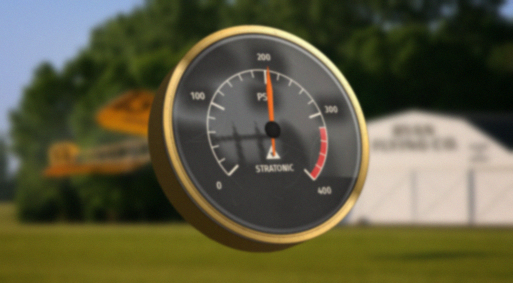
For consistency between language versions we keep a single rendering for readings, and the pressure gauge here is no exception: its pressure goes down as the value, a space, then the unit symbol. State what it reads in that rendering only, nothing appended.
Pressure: 200 psi
